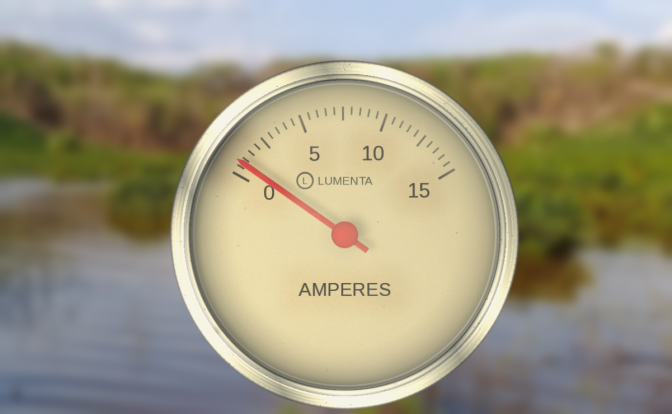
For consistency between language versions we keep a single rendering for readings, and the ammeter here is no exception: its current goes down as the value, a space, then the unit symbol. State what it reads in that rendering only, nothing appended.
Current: 0.75 A
